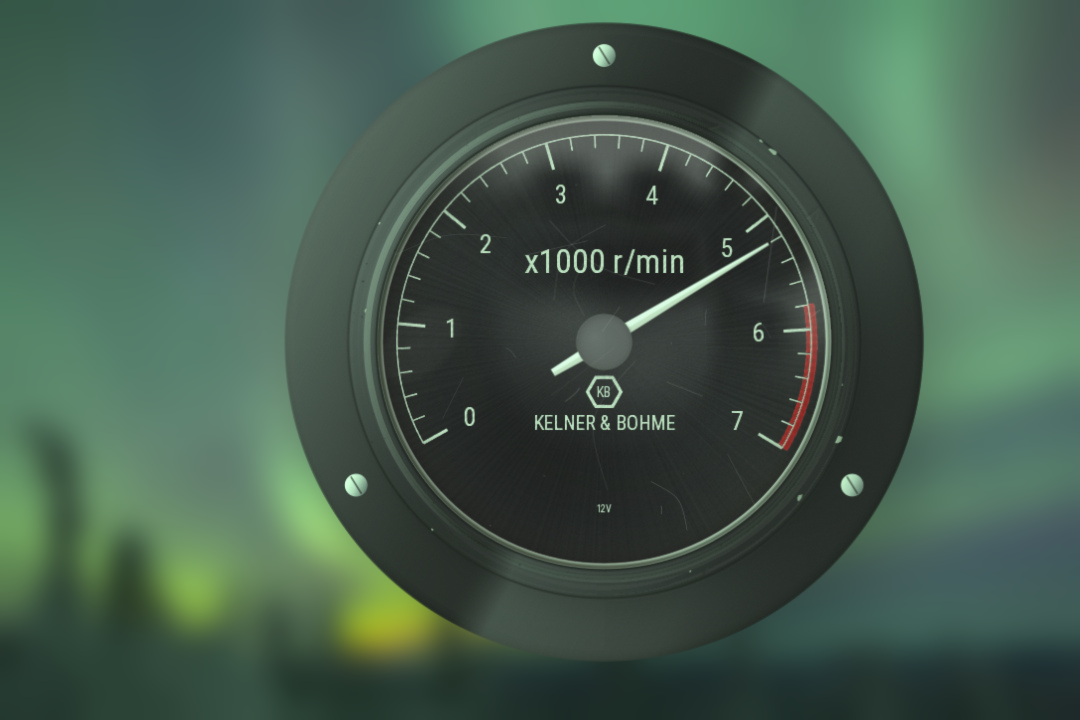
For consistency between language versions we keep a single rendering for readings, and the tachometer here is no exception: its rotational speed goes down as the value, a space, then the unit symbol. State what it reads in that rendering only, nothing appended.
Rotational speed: 5200 rpm
